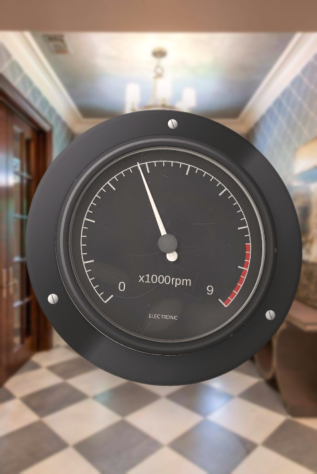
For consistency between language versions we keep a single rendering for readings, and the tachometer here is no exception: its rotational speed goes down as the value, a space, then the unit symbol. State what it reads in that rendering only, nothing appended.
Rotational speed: 3800 rpm
